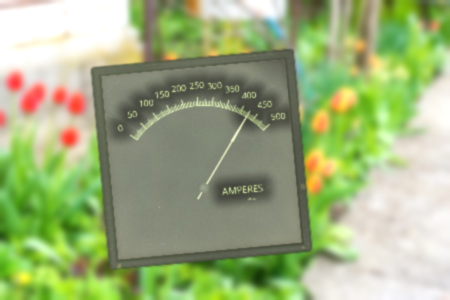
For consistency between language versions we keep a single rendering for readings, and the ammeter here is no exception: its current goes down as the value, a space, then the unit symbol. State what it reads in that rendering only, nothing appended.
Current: 425 A
